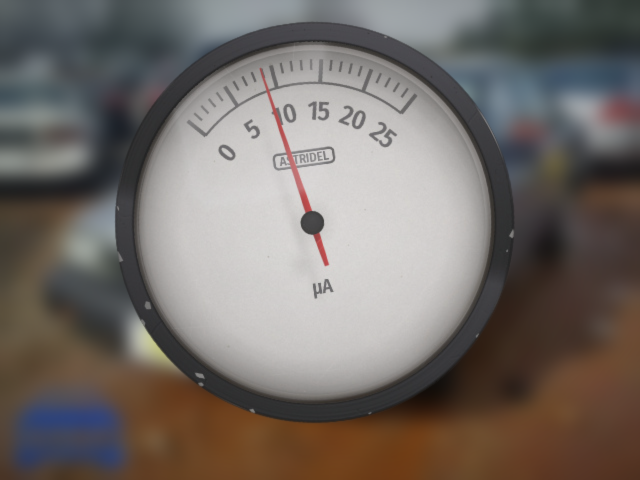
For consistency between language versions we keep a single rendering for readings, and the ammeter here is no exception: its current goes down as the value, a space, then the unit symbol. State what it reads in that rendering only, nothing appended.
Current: 9 µA
